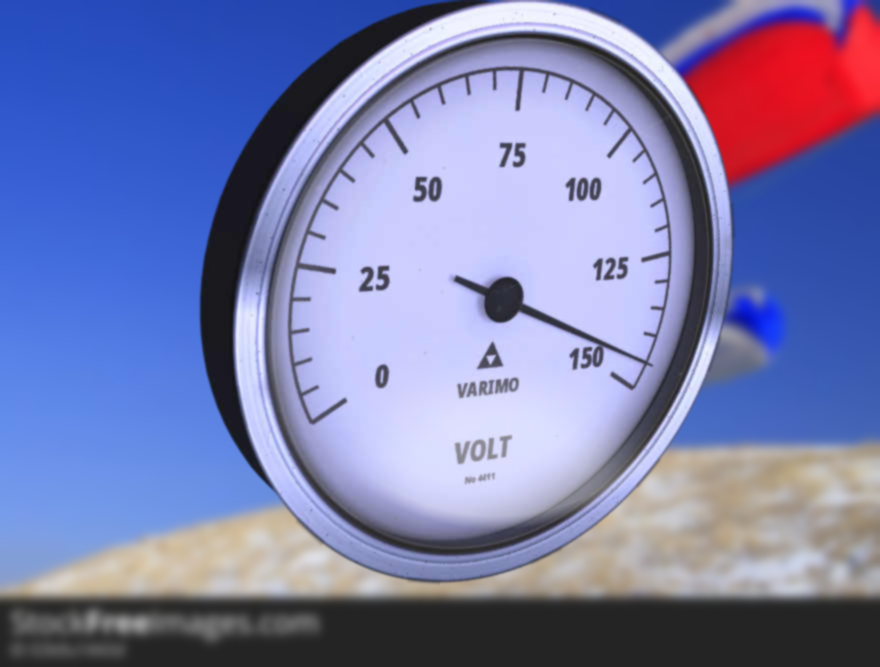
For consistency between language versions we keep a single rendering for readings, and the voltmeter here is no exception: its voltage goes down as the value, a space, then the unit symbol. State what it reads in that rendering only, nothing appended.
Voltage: 145 V
